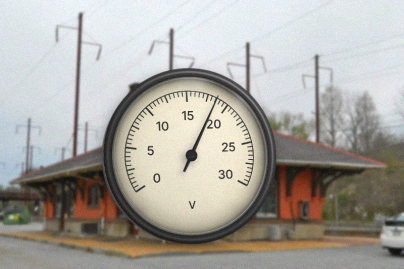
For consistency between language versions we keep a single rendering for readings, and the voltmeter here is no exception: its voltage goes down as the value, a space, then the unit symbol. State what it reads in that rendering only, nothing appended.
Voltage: 18.5 V
